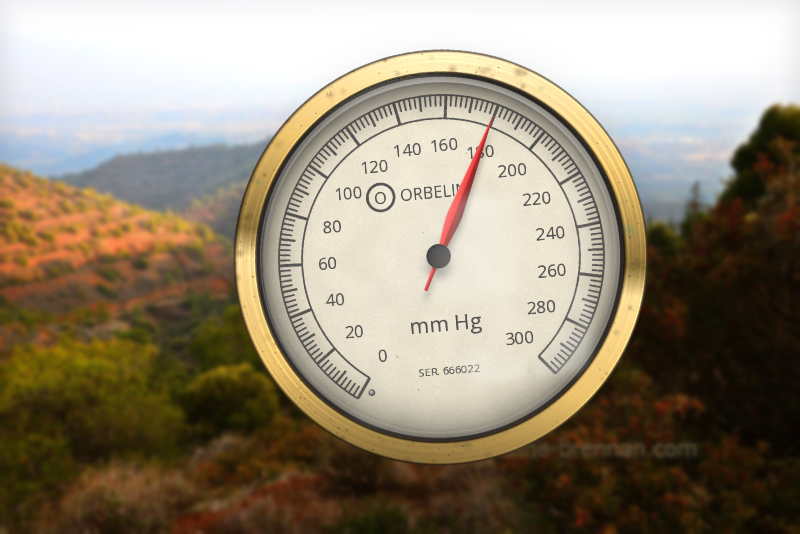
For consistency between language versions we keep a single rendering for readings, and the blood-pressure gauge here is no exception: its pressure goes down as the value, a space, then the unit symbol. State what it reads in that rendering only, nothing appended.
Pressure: 180 mmHg
